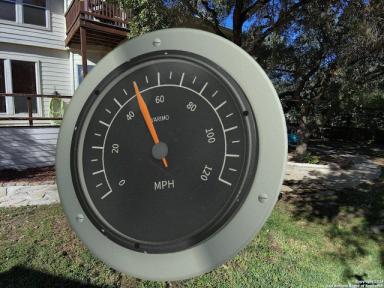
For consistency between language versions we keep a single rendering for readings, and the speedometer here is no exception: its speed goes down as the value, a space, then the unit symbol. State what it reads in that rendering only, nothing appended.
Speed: 50 mph
